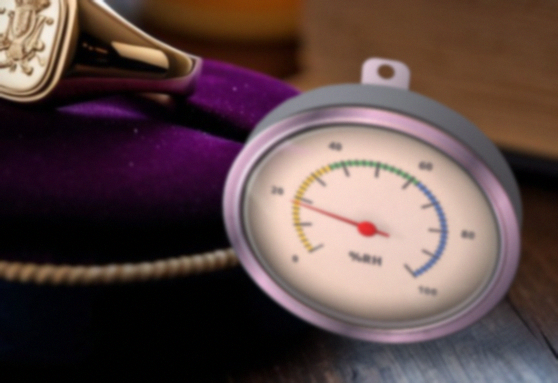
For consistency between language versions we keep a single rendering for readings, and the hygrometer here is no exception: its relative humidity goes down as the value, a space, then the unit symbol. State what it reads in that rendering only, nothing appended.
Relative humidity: 20 %
